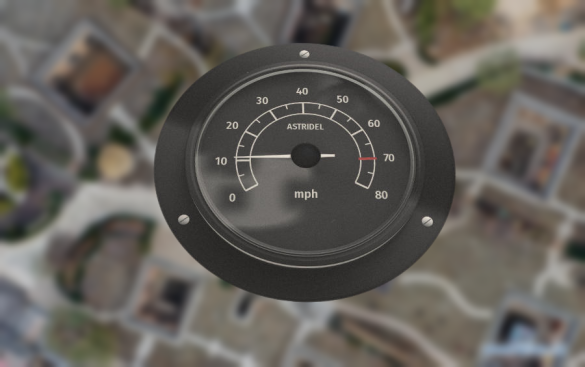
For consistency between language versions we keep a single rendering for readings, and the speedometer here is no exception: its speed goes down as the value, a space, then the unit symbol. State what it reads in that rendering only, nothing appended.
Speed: 10 mph
